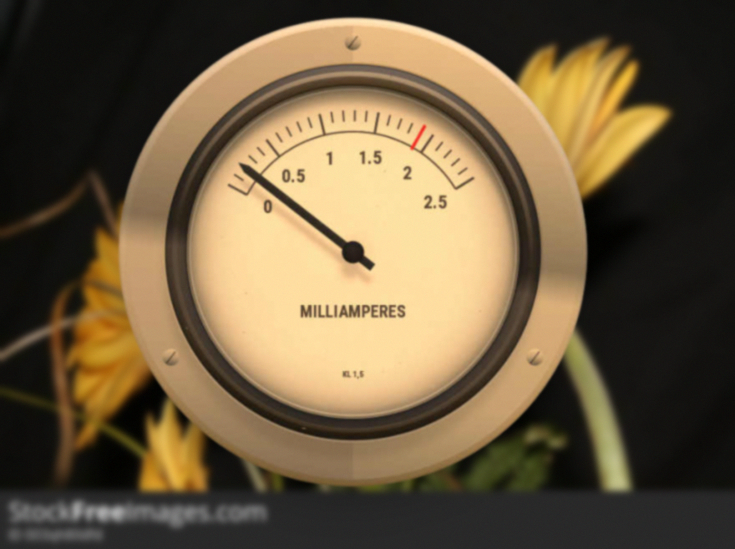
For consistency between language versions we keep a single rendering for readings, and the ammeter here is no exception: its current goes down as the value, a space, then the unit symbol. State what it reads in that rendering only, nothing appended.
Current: 0.2 mA
